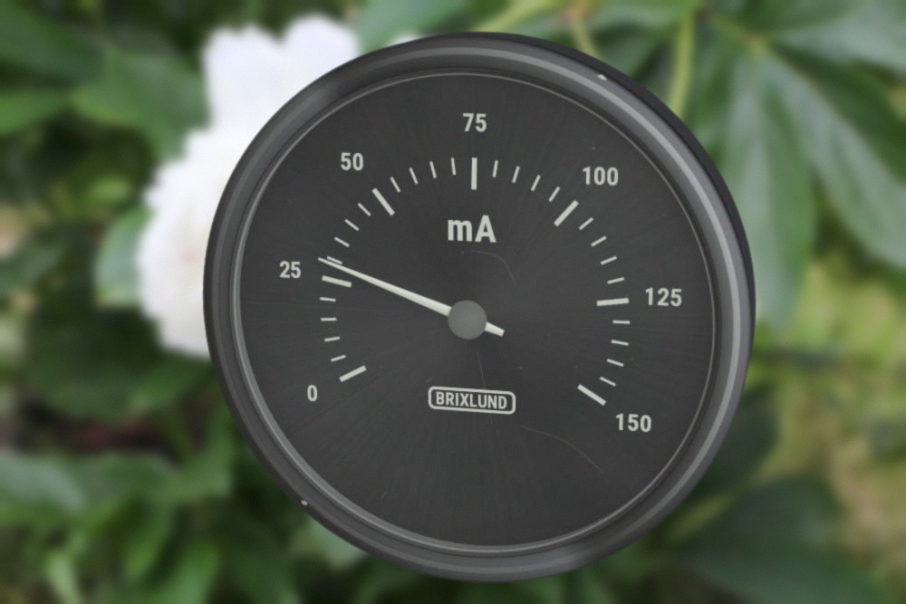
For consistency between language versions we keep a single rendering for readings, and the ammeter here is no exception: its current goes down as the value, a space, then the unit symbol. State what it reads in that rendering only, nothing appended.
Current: 30 mA
